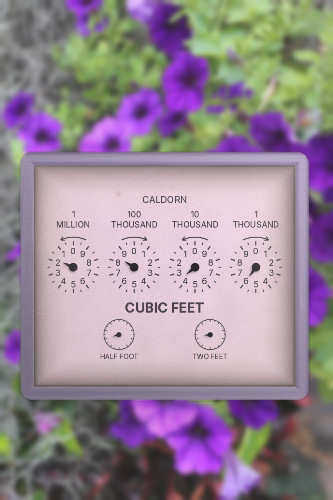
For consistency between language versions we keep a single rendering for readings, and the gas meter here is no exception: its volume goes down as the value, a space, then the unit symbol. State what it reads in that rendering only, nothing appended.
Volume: 183600 ft³
